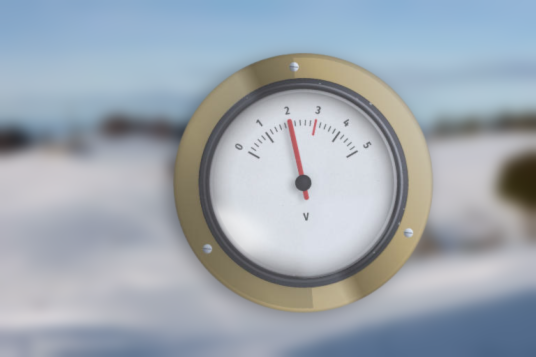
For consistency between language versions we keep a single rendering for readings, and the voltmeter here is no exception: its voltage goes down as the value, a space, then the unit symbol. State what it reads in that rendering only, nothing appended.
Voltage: 2 V
